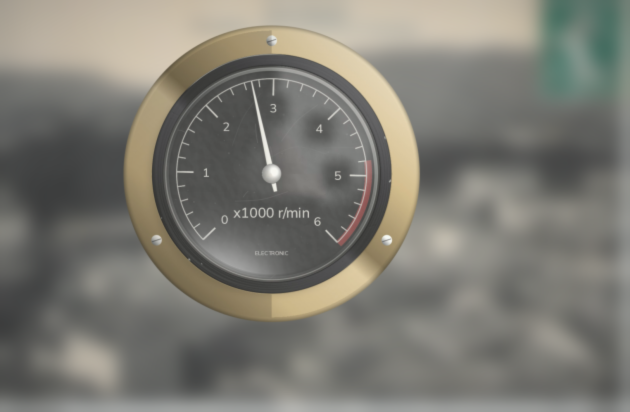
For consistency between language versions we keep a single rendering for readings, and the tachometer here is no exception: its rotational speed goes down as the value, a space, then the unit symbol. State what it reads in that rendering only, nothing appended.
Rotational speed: 2700 rpm
